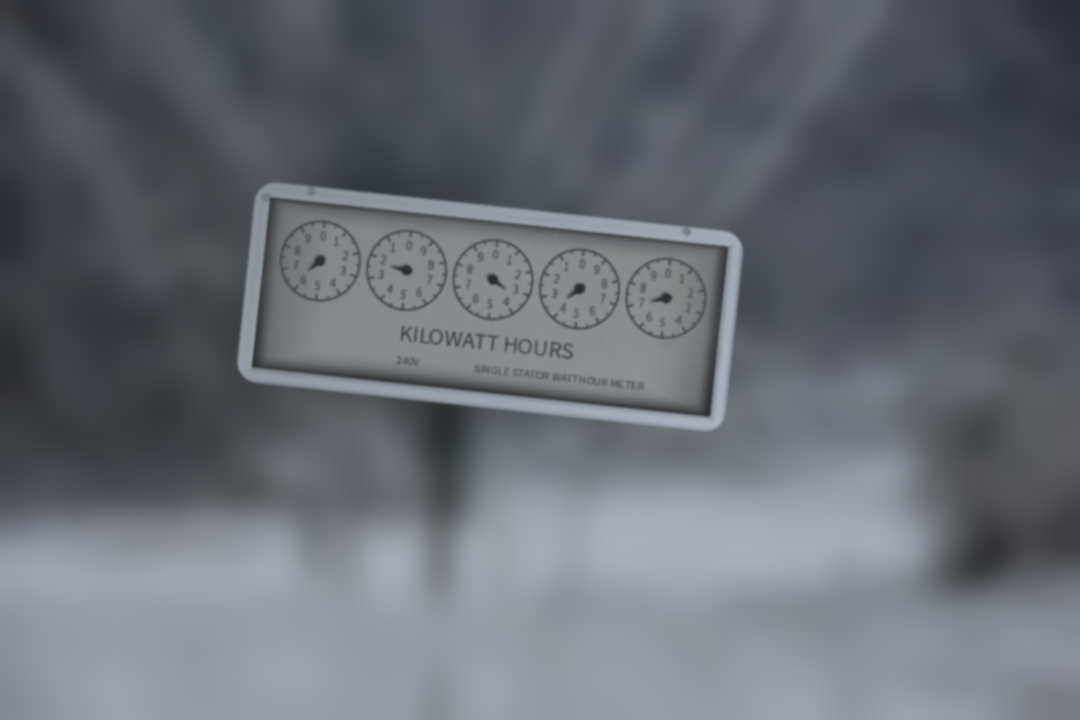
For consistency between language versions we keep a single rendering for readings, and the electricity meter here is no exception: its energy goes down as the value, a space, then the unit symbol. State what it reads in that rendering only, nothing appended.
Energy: 62337 kWh
